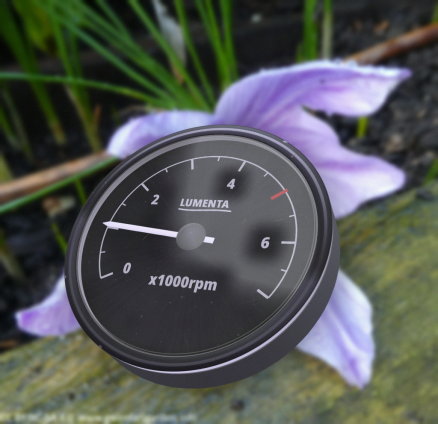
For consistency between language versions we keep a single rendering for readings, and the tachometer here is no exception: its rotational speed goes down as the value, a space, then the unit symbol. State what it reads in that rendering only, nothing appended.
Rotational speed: 1000 rpm
